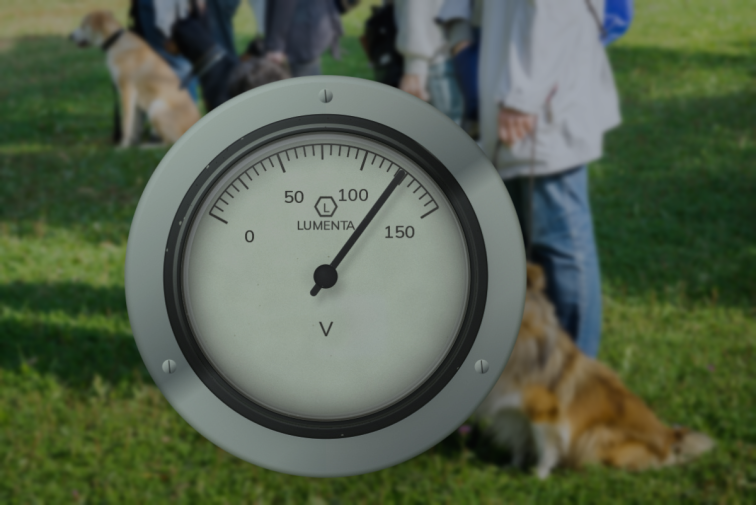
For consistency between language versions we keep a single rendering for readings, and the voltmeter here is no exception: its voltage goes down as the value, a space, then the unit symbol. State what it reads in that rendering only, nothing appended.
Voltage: 122.5 V
